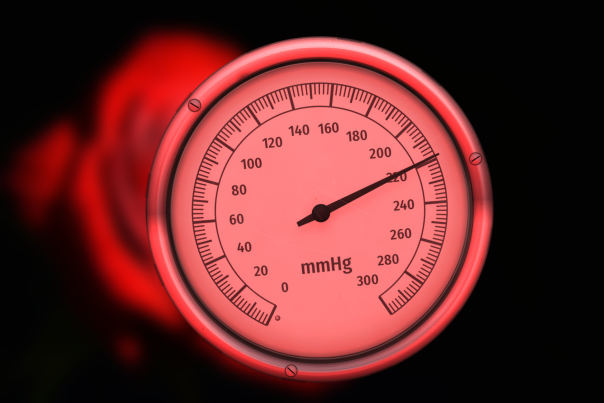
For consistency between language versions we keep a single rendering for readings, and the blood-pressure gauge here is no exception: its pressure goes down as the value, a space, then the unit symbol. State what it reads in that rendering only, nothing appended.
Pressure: 218 mmHg
